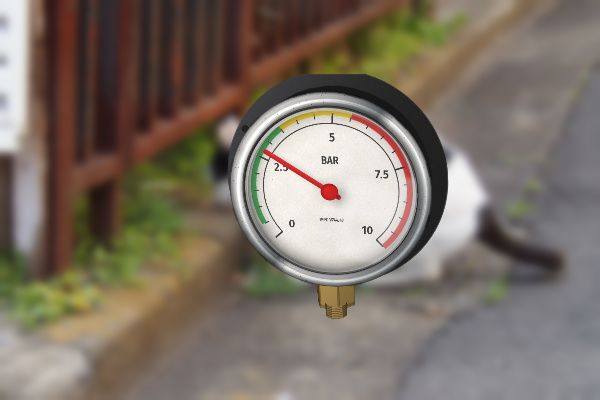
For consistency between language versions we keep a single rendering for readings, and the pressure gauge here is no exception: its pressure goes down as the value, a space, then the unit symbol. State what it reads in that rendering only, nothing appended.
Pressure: 2.75 bar
